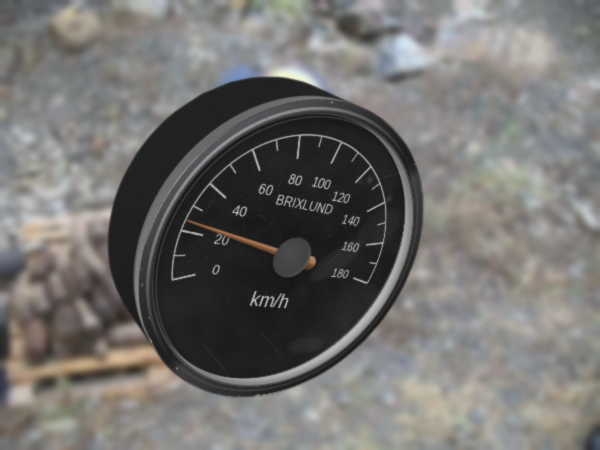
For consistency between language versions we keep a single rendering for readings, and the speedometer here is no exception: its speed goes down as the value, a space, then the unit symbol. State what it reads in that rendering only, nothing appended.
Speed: 25 km/h
